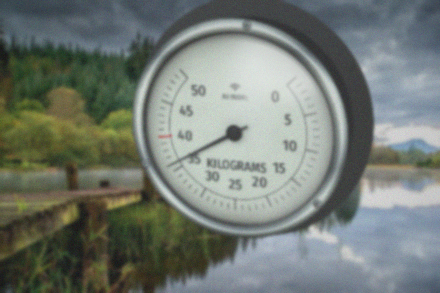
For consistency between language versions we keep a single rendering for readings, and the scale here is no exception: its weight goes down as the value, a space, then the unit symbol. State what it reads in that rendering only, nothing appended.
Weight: 36 kg
